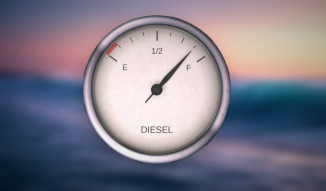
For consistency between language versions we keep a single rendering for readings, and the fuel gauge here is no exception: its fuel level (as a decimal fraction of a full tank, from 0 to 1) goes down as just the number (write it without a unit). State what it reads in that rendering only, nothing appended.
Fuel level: 0.875
